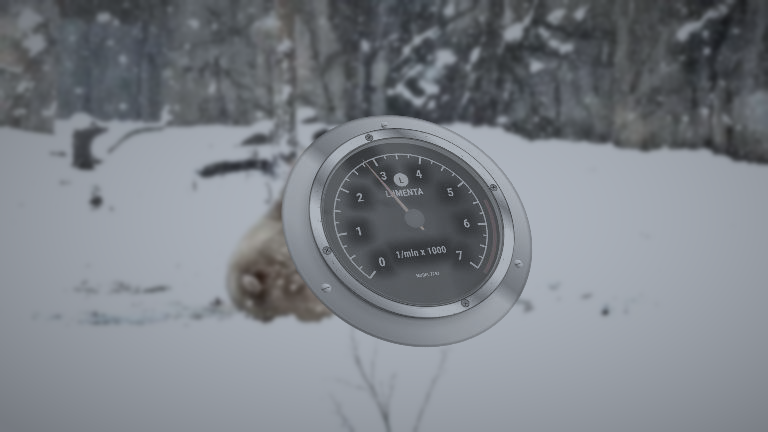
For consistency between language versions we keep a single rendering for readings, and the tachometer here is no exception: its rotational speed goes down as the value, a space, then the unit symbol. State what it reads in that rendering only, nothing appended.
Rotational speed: 2750 rpm
